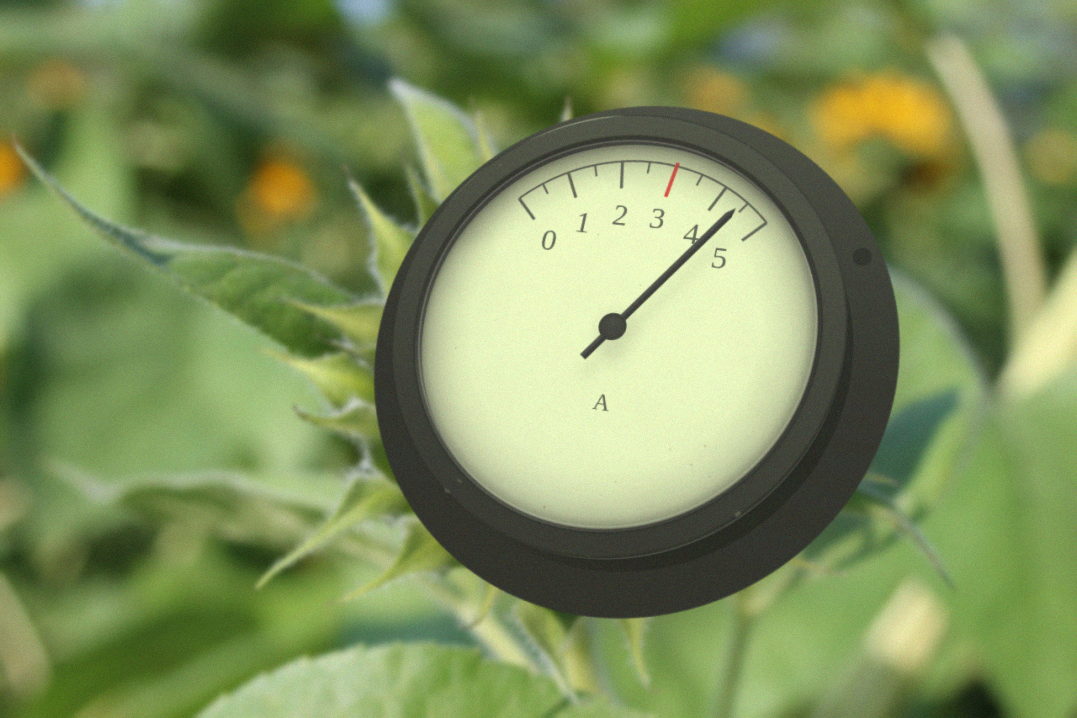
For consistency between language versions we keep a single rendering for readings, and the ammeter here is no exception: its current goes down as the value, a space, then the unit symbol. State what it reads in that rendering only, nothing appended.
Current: 4.5 A
